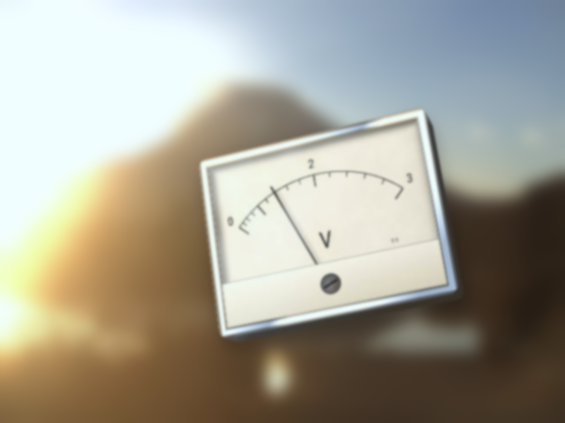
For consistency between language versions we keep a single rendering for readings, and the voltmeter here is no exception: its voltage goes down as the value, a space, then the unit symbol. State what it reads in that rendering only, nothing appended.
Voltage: 1.4 V
